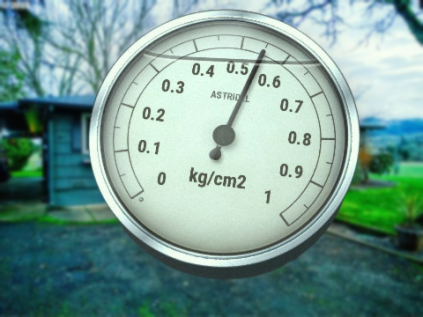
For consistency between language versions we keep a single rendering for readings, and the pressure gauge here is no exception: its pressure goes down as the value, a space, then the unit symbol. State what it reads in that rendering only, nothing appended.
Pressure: 0.55 kg/cm²
